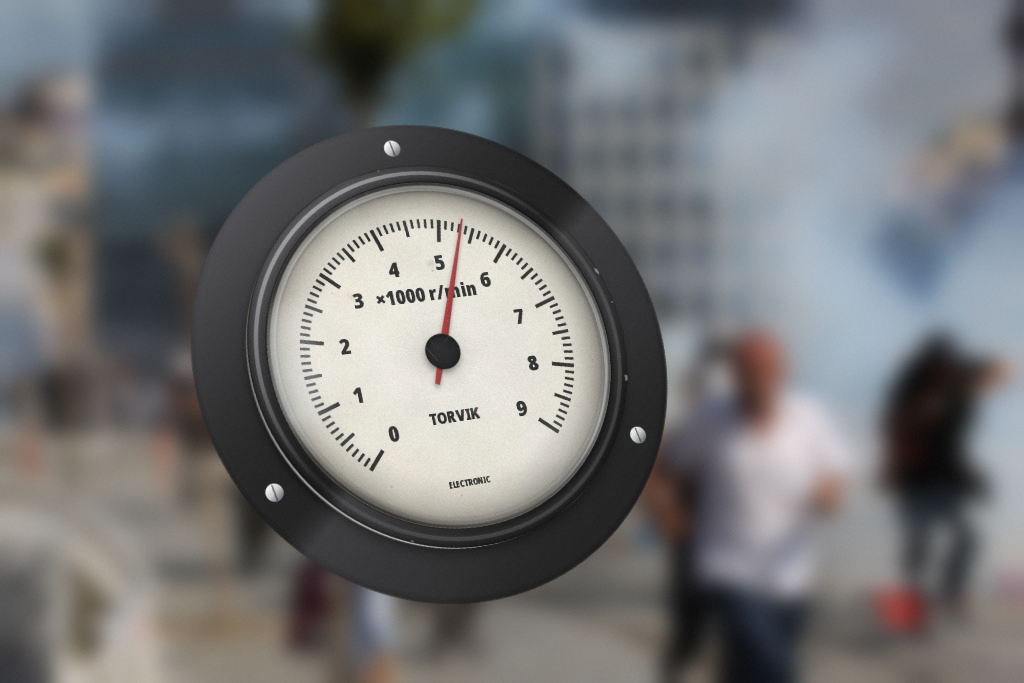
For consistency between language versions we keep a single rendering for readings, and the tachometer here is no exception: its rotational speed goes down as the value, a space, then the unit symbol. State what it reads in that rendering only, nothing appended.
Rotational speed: 5300 rpm
